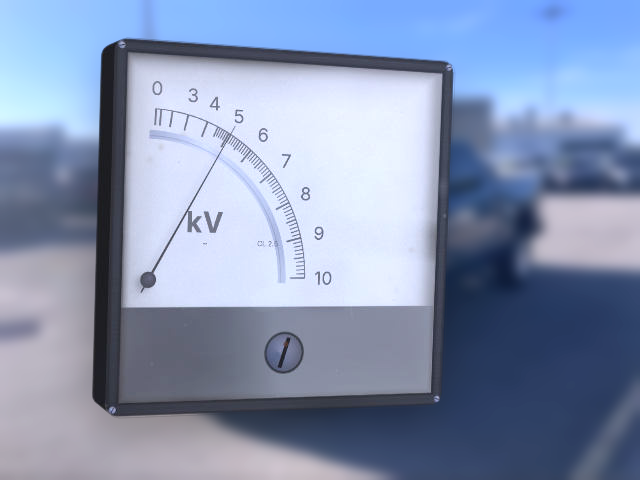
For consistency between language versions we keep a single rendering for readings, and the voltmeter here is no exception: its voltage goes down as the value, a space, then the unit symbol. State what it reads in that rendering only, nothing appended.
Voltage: 5 kV
